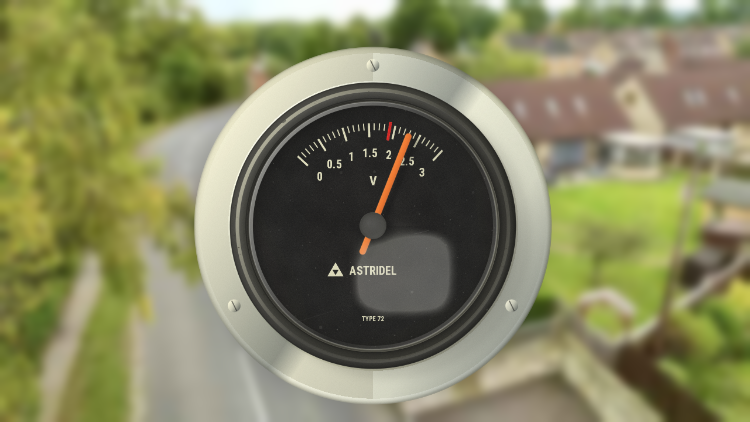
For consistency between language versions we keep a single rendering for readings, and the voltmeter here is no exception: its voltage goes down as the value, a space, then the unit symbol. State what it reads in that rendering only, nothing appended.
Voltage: 2.3 V
